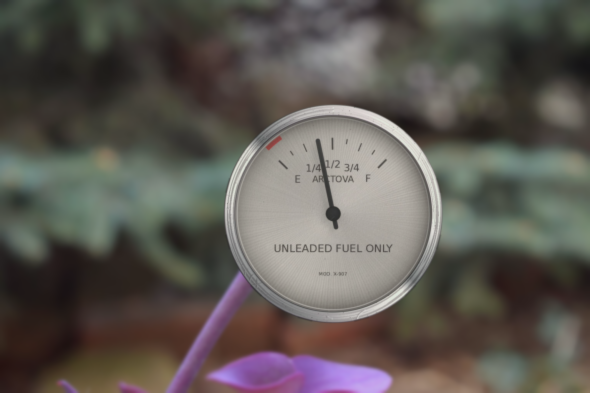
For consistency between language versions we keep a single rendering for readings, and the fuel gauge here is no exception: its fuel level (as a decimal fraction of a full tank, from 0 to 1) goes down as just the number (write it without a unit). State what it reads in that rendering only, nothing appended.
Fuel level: 0.375
